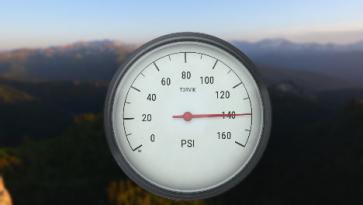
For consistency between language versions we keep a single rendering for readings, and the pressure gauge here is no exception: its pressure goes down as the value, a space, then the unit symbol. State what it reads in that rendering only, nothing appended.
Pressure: 140 psi
